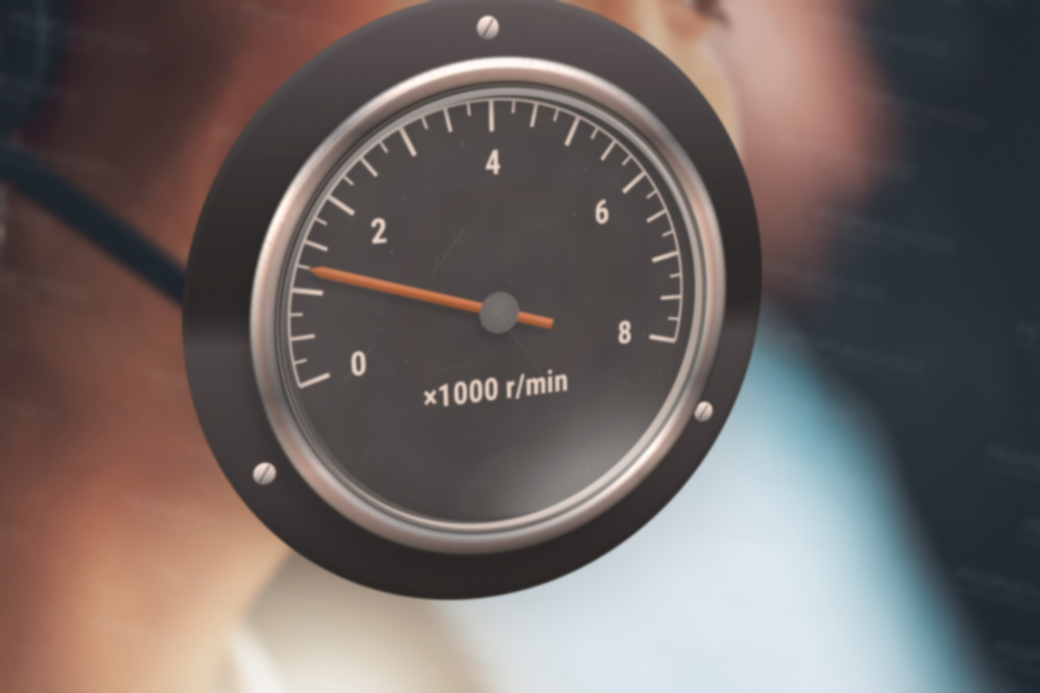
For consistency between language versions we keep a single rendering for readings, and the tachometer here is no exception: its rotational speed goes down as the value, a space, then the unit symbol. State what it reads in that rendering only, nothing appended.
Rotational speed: 1250 rpm
